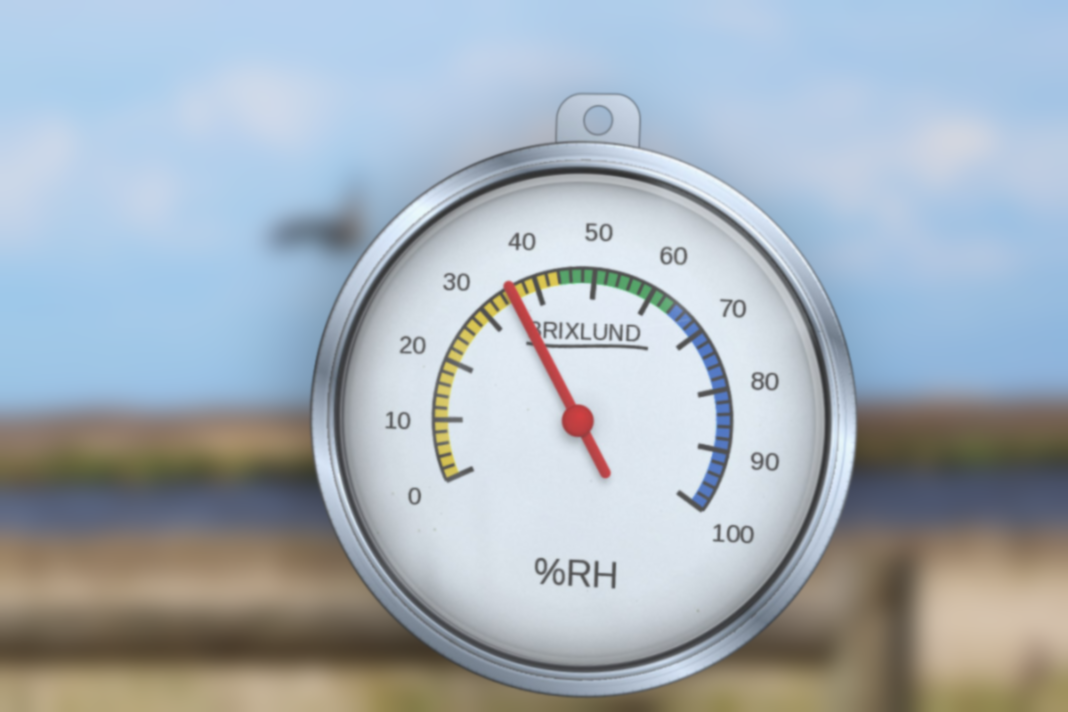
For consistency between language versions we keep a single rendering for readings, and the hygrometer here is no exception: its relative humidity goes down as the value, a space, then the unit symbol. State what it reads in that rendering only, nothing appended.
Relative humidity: 36 %
